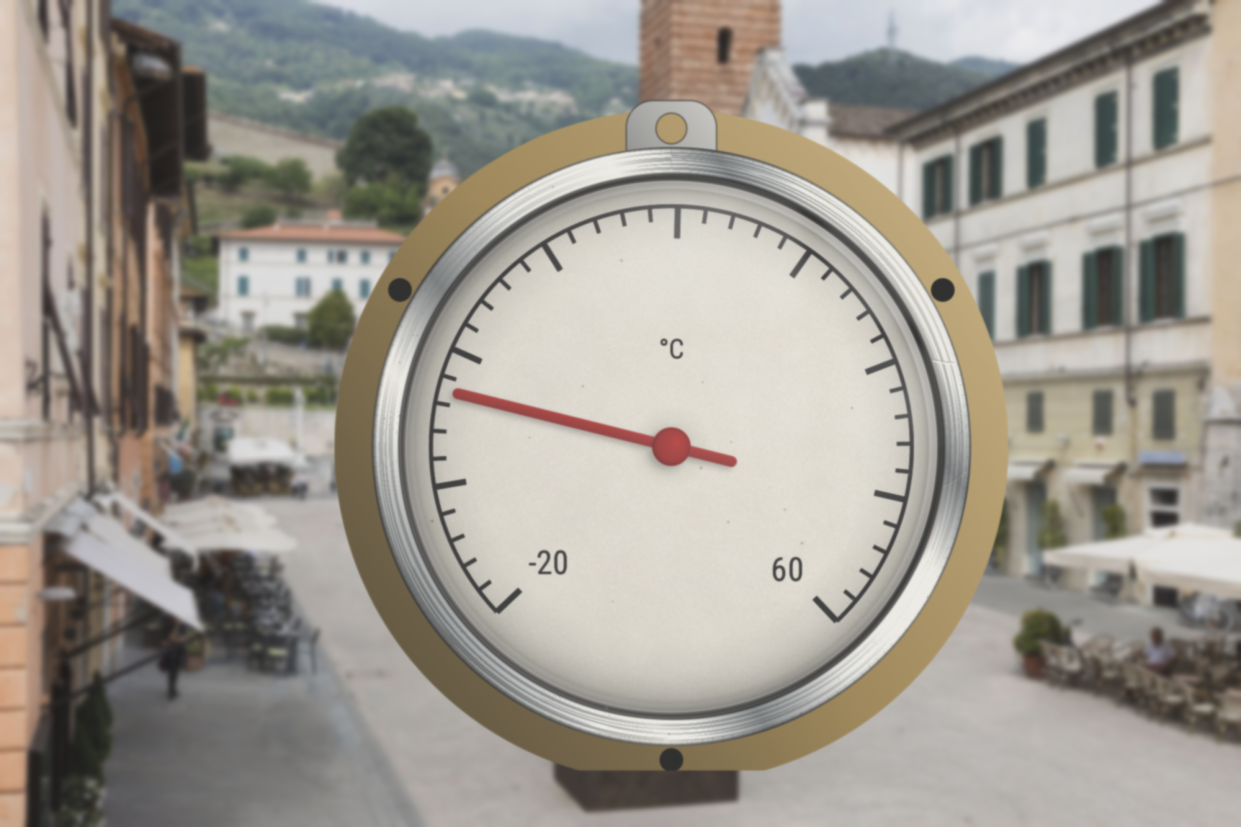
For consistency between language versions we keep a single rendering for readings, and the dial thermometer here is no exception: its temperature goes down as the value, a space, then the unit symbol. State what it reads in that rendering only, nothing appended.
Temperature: -3 °C
